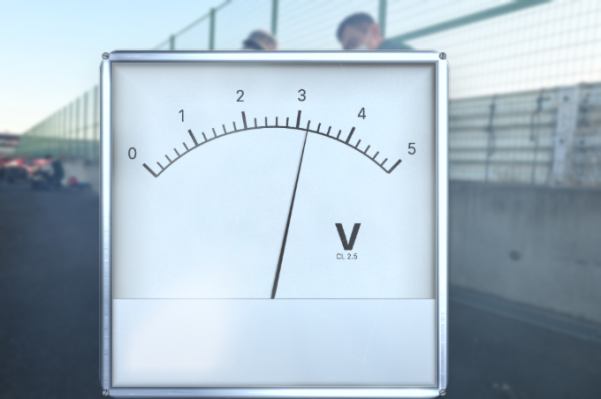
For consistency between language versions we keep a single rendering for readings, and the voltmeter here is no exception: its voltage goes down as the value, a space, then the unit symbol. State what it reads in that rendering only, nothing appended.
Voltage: 3.2 V
